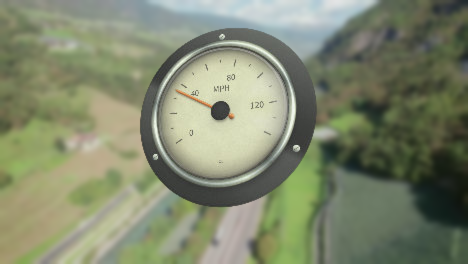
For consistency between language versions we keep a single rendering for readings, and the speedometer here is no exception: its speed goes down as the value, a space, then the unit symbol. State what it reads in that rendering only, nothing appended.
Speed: 35 mph
